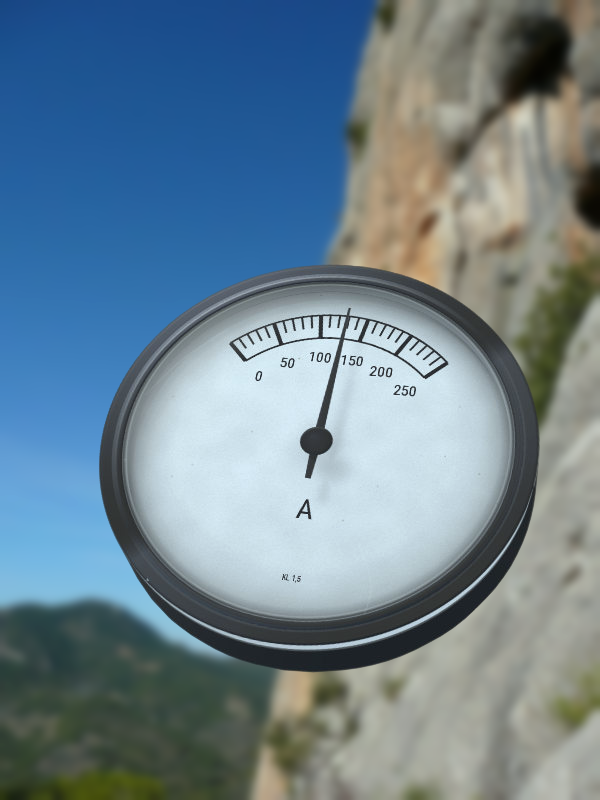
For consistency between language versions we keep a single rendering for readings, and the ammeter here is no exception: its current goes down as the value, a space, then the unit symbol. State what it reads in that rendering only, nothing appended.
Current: 130 A
